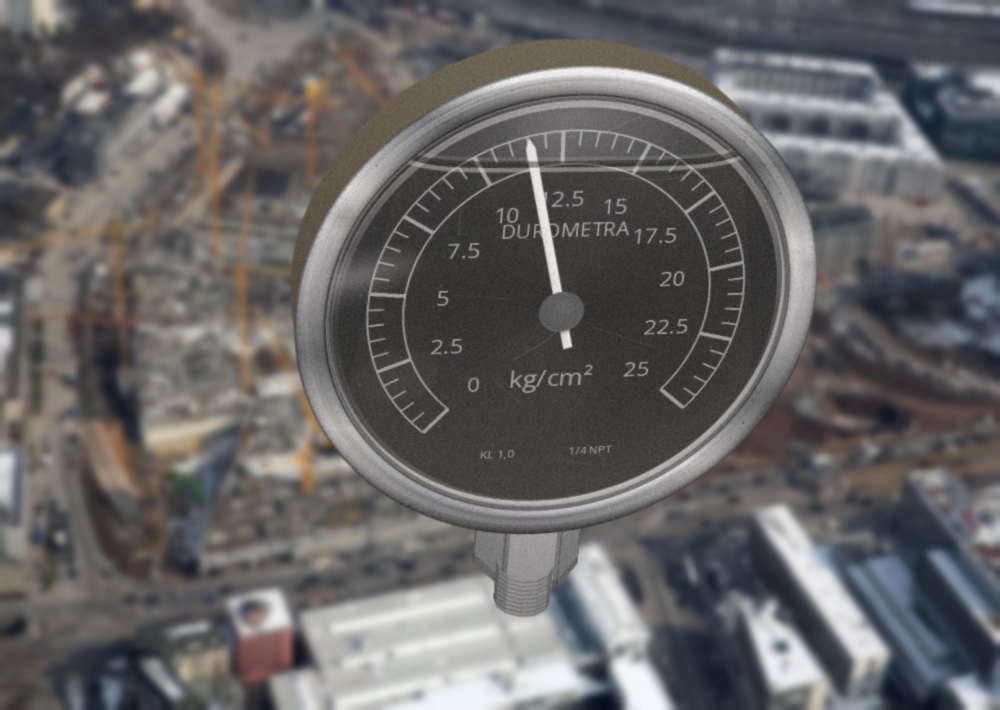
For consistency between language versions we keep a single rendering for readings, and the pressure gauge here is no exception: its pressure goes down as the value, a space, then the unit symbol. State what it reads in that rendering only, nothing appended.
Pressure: 11.5 kg/cm²
